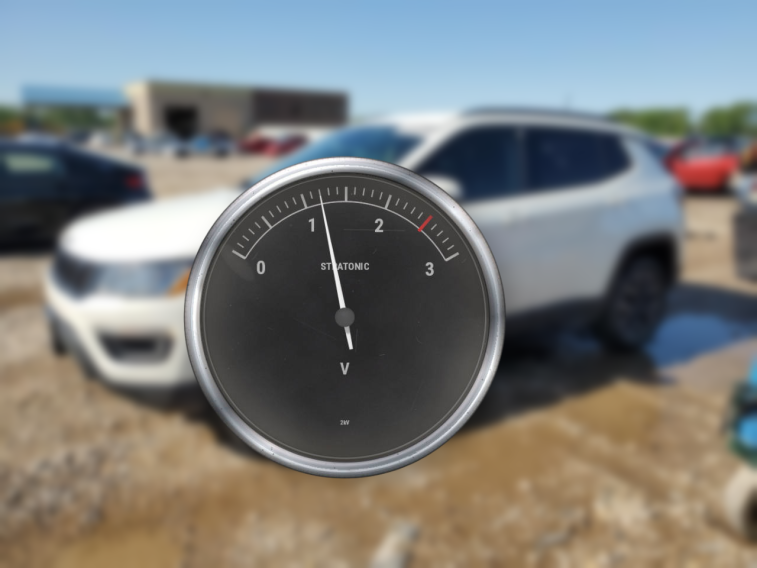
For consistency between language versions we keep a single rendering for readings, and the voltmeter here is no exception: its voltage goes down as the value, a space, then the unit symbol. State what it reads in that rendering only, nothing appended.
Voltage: 1.2 V
